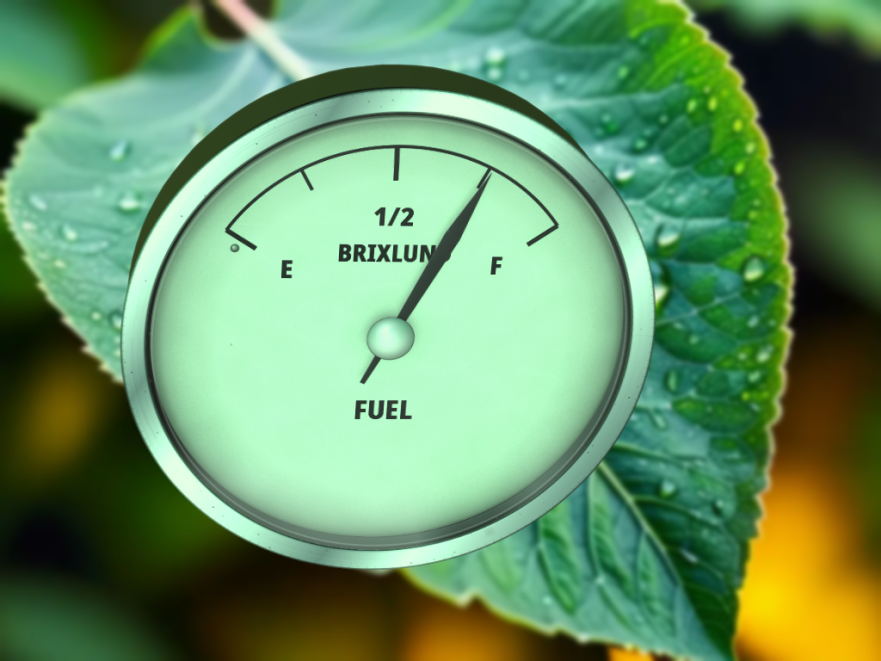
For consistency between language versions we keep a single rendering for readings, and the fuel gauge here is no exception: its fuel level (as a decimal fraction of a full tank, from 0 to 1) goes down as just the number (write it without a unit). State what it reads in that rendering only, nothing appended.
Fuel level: 0.75
